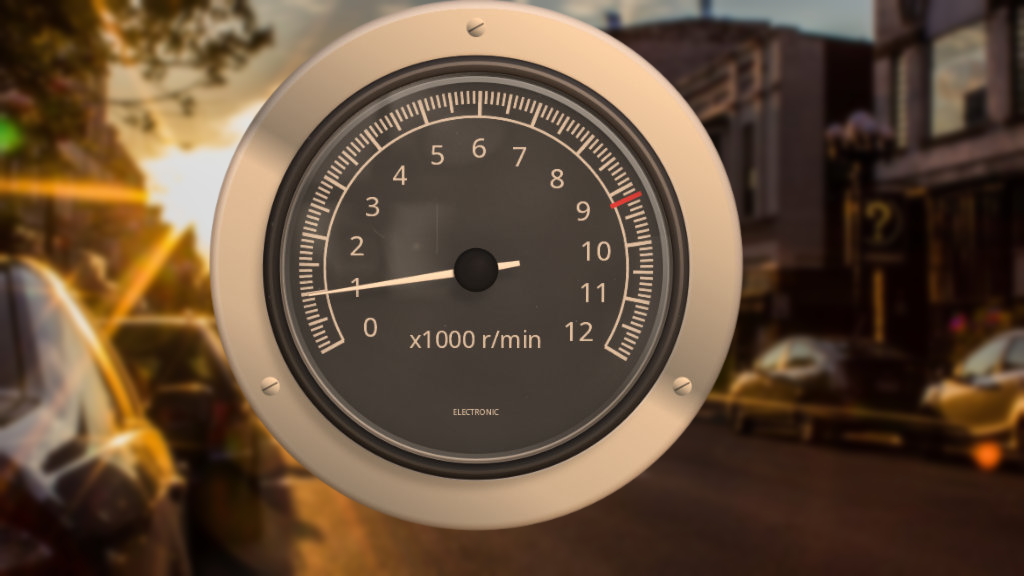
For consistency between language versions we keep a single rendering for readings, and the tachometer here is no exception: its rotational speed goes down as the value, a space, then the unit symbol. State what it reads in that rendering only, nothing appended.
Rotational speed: 1000 rpm
